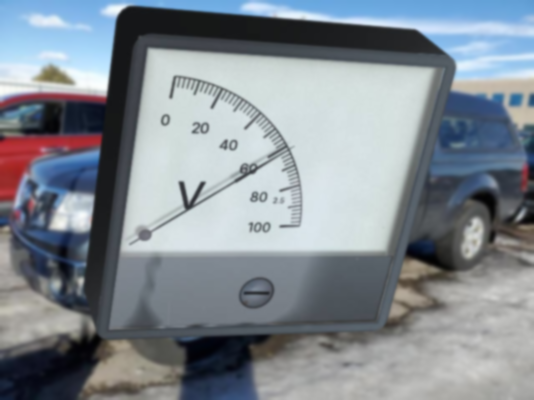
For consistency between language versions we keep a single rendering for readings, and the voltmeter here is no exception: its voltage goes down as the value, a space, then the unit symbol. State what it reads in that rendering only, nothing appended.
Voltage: 60 V
